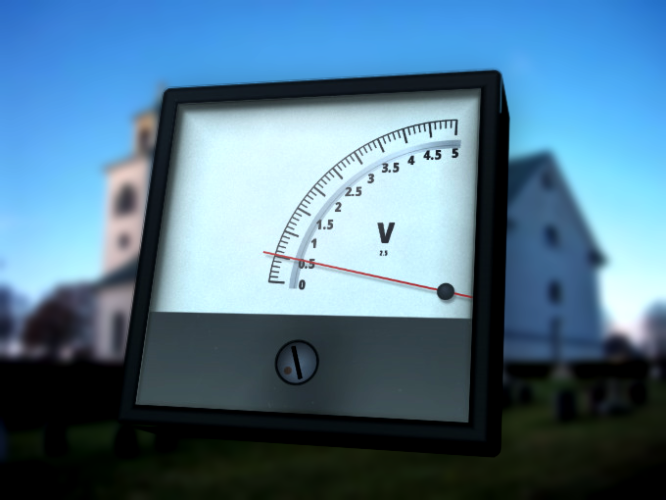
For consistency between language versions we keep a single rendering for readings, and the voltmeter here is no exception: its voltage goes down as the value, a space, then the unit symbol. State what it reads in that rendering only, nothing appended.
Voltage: 0.5 V
